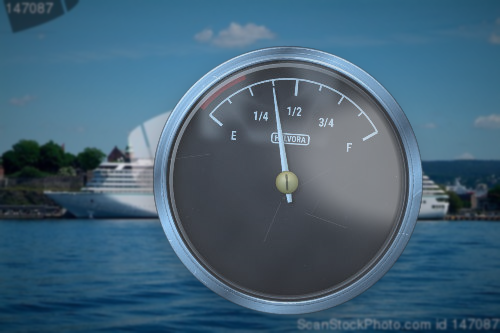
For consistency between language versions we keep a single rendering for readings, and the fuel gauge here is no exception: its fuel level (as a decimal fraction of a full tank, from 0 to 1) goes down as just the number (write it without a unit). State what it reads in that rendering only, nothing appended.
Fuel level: 0.375
